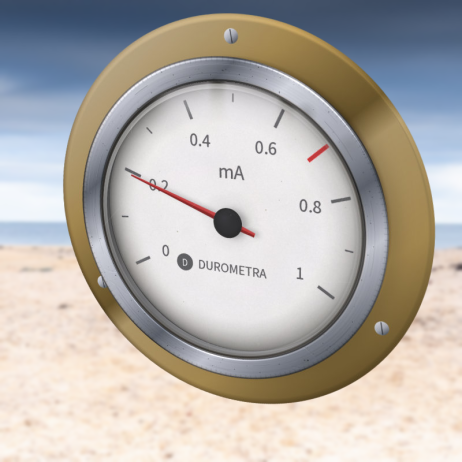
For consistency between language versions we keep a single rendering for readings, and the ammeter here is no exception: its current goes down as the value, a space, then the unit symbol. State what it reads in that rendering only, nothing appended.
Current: 0.2 mA
